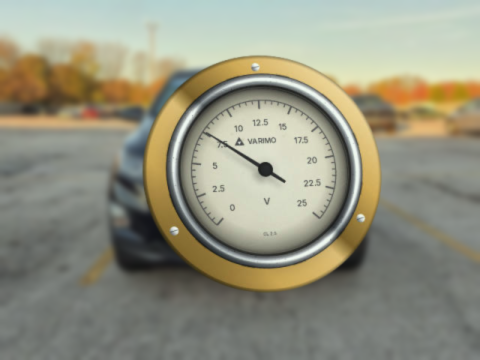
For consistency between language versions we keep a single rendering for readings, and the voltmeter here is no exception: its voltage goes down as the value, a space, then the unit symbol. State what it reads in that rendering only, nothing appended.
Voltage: 7.5 V
